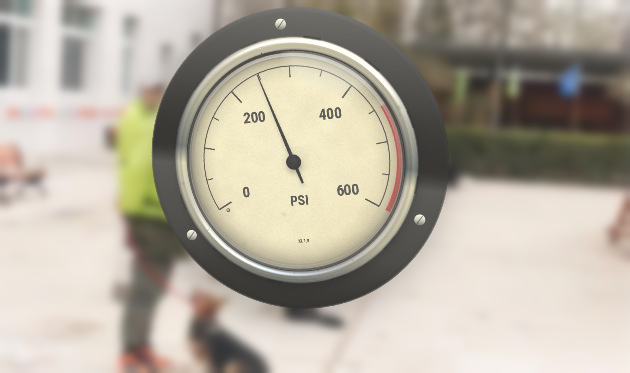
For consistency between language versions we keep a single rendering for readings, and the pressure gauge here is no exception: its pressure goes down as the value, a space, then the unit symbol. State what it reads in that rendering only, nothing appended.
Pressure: 250 psi
